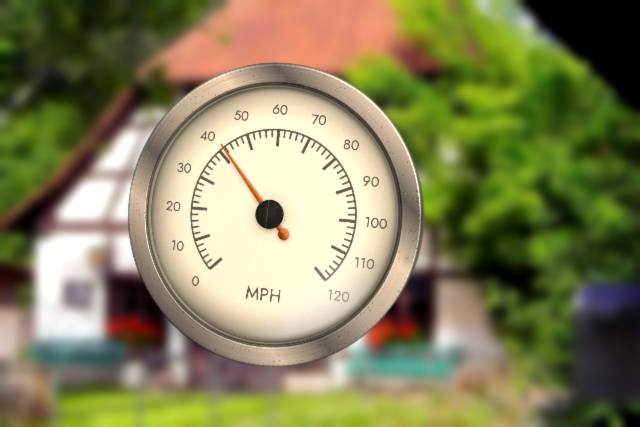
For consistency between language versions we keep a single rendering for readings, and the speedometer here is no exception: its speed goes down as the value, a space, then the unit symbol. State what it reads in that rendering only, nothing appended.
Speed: 42 mph
